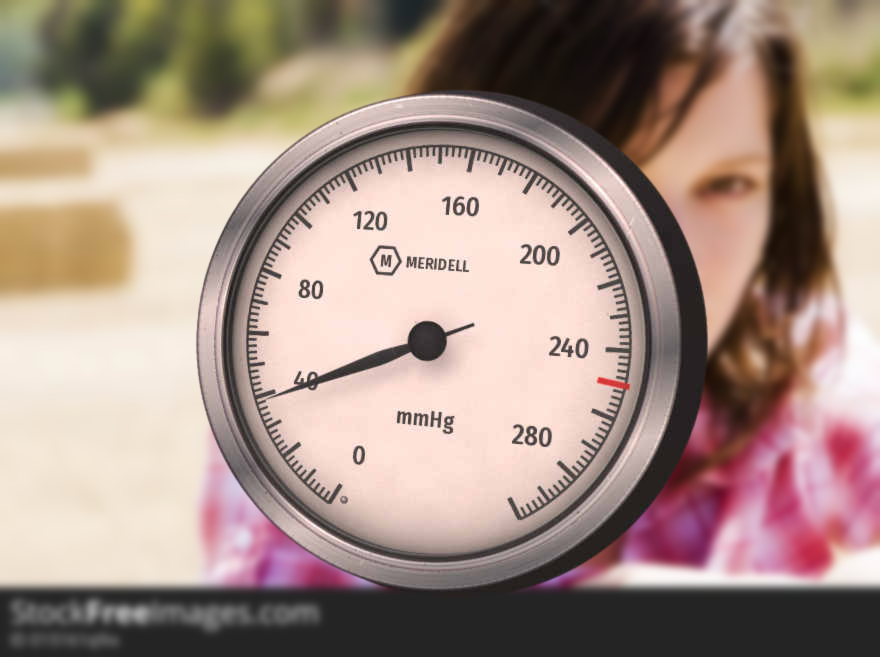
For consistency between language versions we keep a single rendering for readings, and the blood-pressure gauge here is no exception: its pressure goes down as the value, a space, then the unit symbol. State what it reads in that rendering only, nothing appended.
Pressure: 38 mmHg
